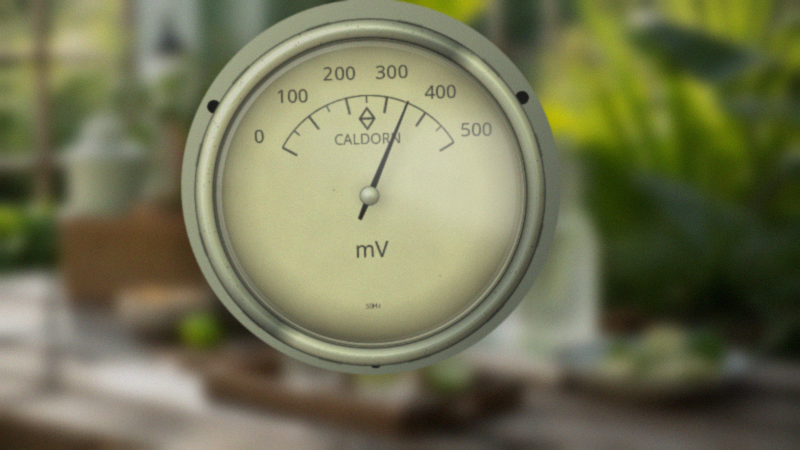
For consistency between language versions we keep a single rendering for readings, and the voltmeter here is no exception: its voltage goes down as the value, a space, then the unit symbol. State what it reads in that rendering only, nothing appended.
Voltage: 350 mV
